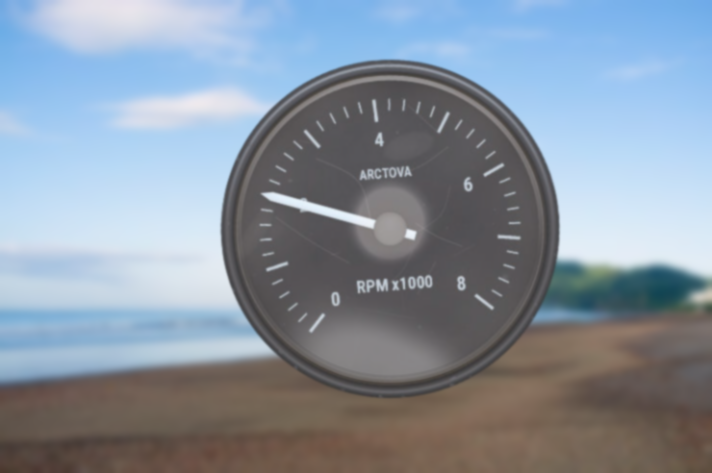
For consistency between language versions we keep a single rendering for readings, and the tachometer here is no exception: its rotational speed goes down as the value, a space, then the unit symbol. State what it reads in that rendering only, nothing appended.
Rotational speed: 2000 rpm
